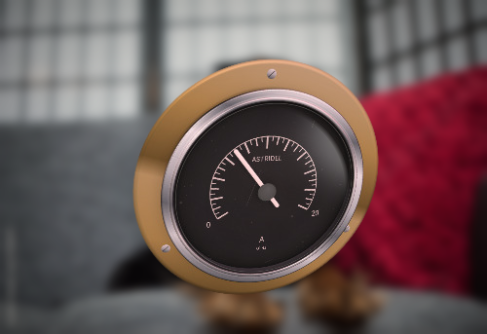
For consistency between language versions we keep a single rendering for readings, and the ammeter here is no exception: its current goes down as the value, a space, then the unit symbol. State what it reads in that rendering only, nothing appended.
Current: 7 A
